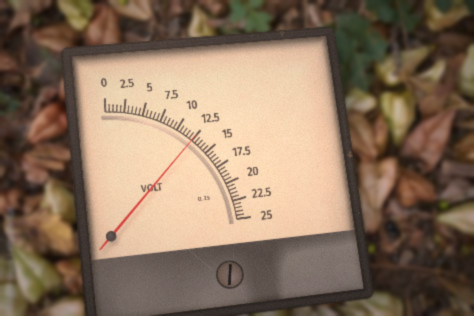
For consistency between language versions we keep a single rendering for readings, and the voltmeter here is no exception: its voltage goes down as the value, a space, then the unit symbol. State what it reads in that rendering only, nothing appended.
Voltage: 12.5 V
